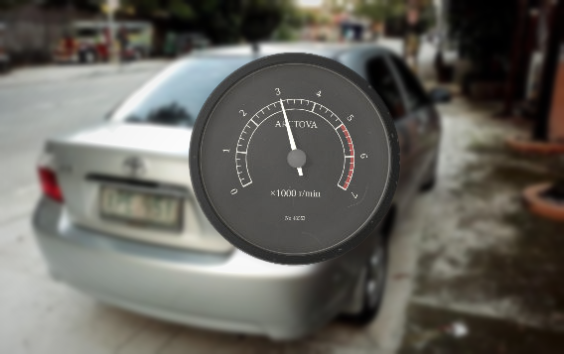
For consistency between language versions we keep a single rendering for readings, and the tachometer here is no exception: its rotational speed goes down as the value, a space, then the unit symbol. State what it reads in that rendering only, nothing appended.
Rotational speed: 3000 rpm
